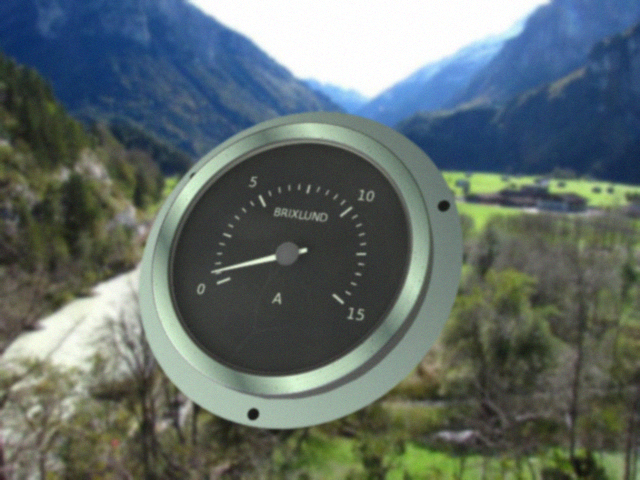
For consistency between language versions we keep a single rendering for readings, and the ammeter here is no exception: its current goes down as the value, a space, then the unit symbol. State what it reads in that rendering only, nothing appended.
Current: 0.5 A
